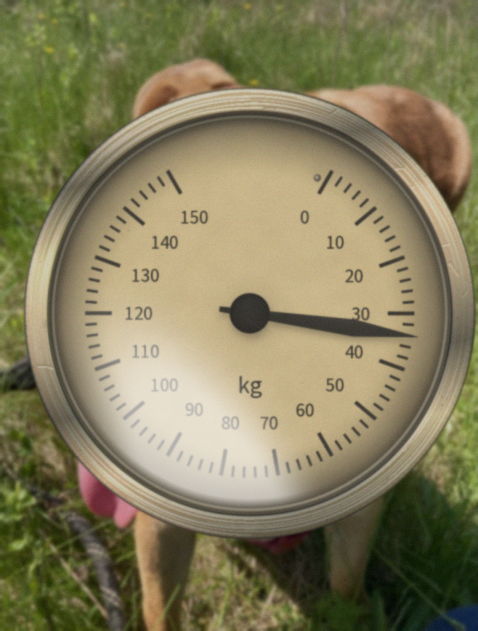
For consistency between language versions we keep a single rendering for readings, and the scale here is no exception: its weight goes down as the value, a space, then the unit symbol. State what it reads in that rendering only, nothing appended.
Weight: 34 kg
